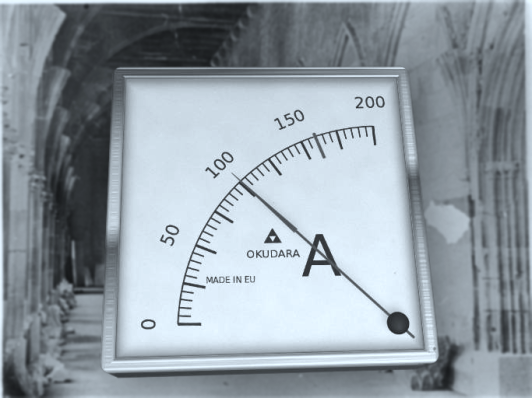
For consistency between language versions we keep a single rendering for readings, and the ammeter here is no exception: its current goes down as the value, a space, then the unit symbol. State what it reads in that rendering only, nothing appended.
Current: 100 A
